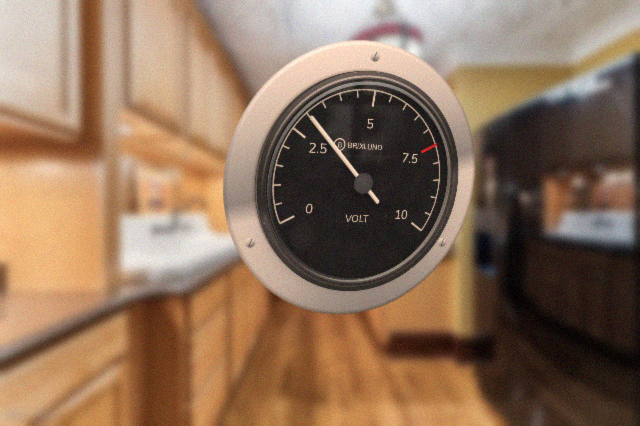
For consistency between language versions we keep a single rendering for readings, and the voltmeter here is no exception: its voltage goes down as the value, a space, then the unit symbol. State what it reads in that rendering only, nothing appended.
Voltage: 3 V
